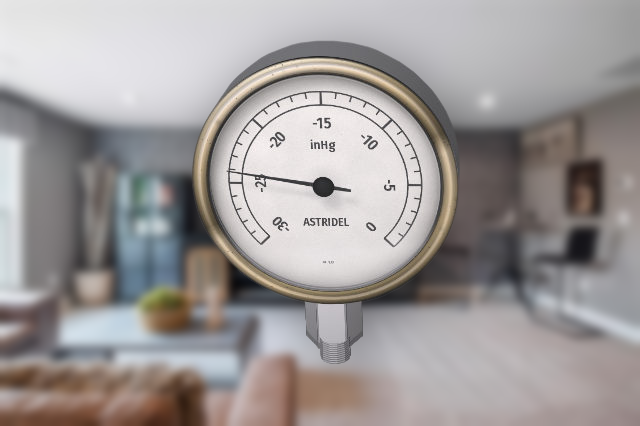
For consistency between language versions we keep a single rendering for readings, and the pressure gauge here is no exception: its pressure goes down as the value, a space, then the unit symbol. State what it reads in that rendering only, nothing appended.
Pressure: -24 inHg
